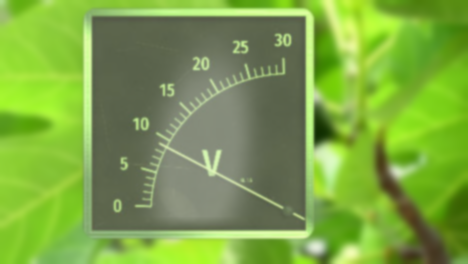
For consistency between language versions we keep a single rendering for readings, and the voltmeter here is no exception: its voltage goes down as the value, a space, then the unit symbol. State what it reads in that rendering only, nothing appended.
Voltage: 9 V
